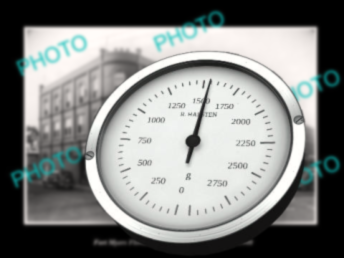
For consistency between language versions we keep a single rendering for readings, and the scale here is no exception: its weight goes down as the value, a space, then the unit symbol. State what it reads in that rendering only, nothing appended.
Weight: 1550 g
